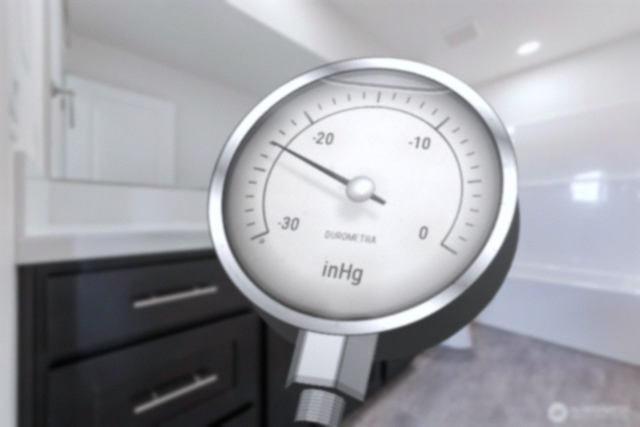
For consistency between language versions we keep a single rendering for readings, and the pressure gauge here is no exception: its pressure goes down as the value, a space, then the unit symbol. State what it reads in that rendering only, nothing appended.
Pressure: -23 inHg
